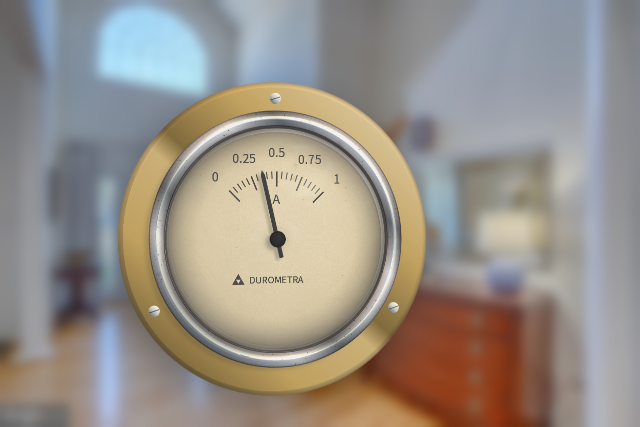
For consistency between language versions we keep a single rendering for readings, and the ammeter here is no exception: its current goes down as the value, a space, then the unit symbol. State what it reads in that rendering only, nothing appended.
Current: 0.35 A
